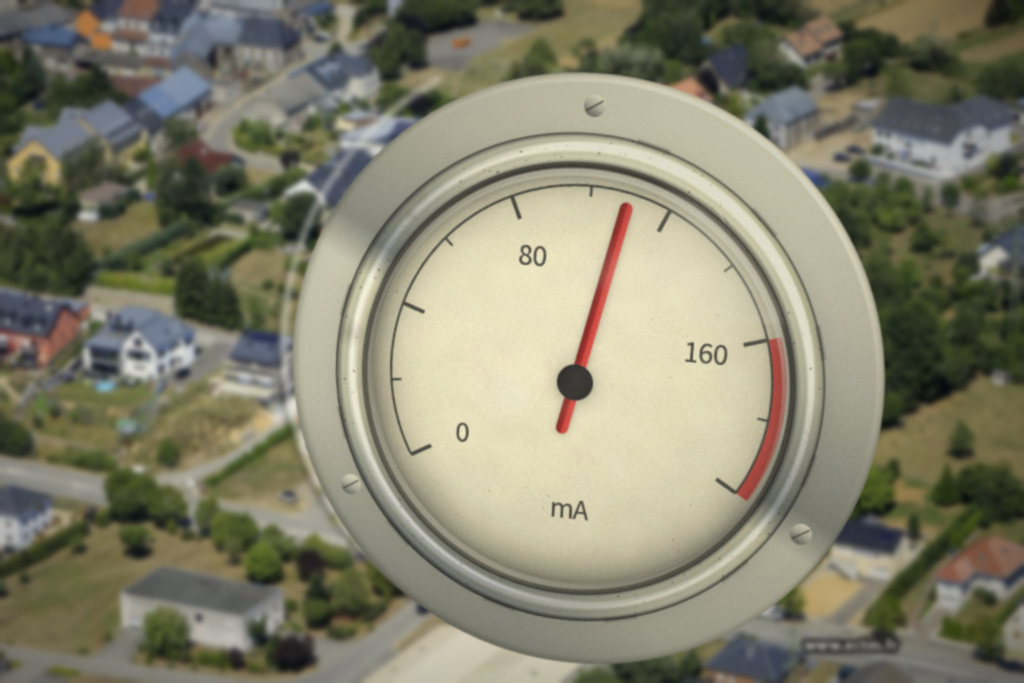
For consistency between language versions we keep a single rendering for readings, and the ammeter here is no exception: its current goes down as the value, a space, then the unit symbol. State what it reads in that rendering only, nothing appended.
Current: 110 mA
